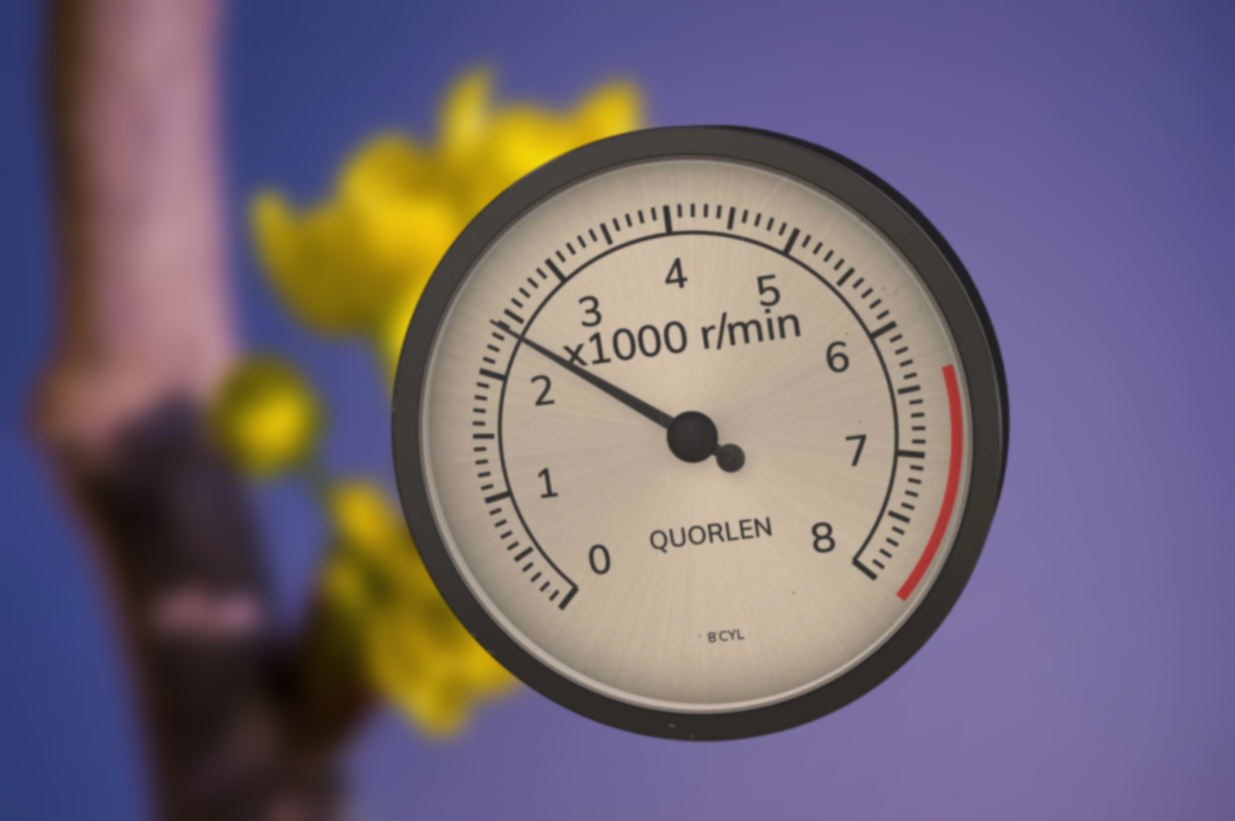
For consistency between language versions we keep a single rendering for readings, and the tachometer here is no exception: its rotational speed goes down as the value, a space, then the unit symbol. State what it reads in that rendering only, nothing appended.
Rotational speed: 2400 rpm
